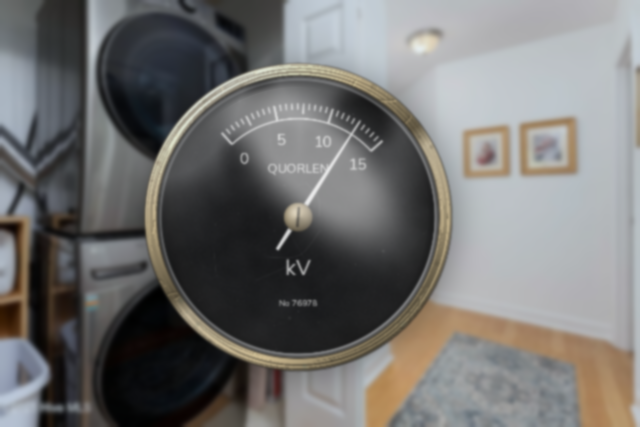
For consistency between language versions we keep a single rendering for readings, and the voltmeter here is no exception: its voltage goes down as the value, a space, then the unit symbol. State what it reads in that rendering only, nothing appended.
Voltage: 12.5 kV
